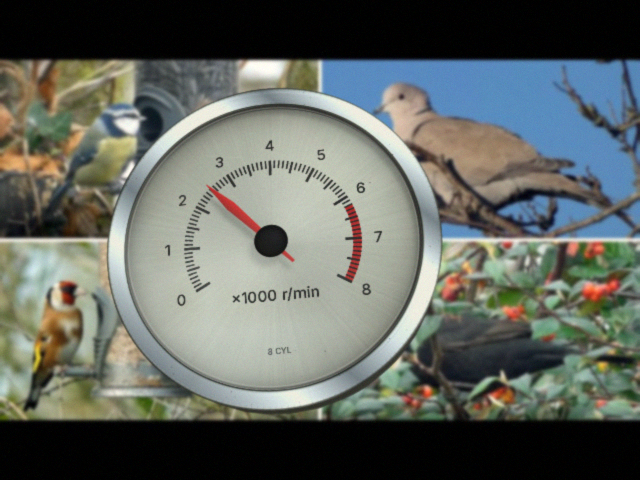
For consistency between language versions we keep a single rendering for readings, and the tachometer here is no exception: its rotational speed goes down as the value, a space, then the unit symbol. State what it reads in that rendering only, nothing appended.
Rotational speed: 2500 rpm
